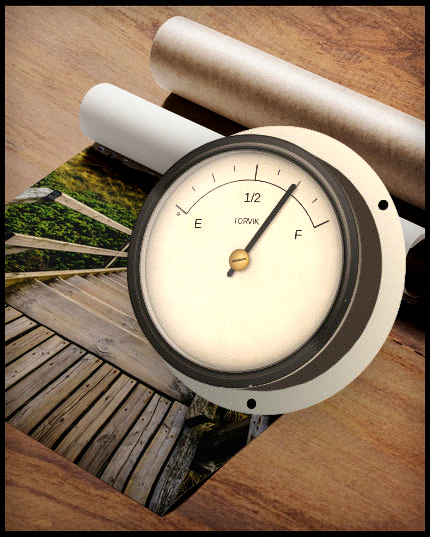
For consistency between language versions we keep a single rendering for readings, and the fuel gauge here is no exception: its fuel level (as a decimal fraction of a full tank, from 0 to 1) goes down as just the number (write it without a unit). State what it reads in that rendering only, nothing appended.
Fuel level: 0.75
